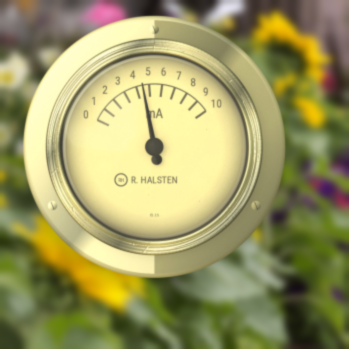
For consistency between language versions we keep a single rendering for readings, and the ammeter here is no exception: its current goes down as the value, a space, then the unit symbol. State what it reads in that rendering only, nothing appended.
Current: 4.5 mA
